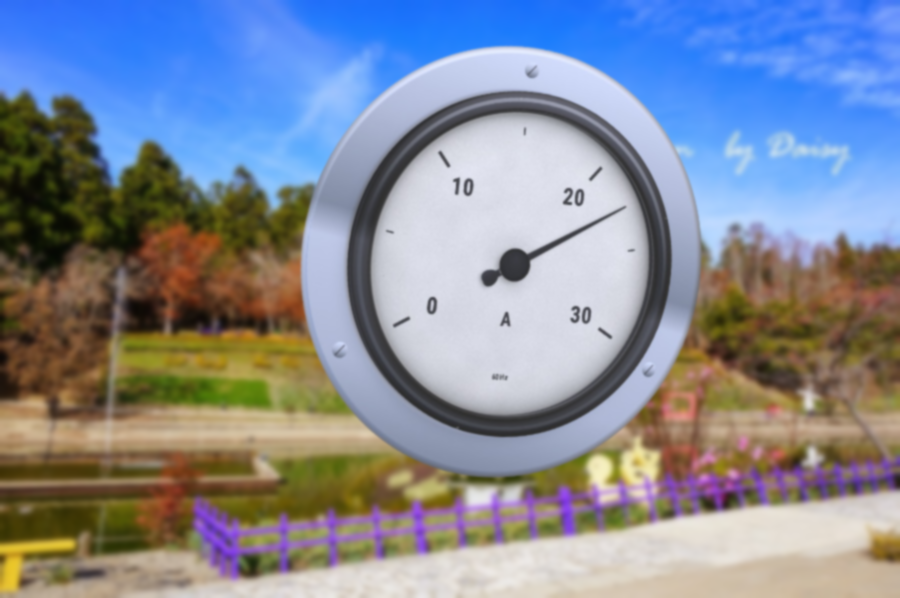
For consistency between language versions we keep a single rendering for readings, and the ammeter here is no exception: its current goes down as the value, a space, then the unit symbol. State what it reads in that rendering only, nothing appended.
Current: 22.5 A
